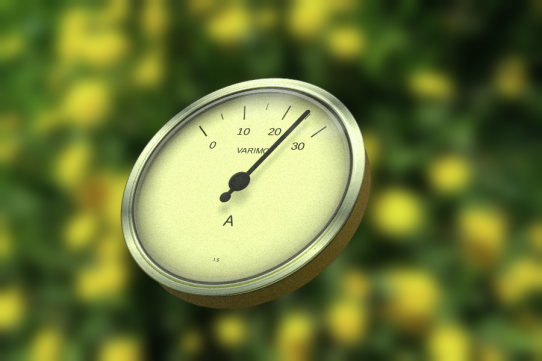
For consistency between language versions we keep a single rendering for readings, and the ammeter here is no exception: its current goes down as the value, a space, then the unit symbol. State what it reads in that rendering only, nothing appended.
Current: 25 A
